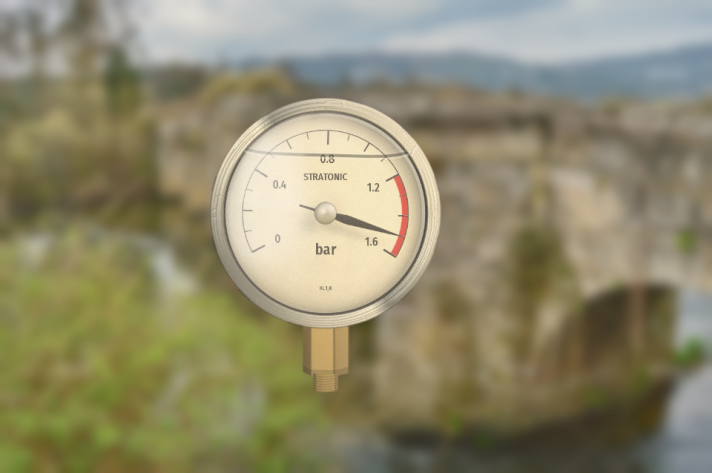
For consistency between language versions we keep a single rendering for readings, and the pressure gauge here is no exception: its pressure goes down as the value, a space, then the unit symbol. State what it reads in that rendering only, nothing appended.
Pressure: 1.5 bar
